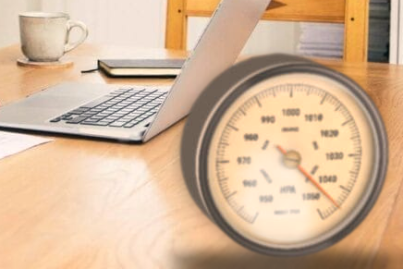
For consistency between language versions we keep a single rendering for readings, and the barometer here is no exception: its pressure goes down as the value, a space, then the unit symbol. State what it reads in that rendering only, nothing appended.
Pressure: 1045 hPa
